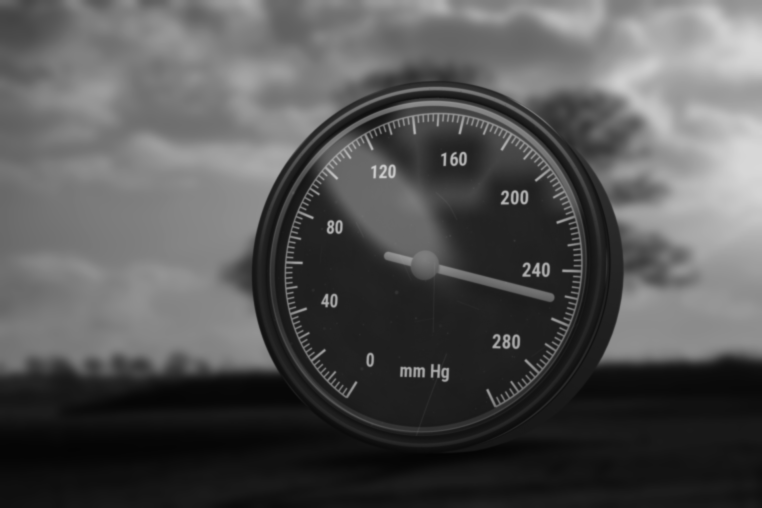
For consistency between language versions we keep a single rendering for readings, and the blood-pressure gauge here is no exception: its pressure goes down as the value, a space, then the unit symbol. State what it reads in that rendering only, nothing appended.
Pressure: 252 mmHg
